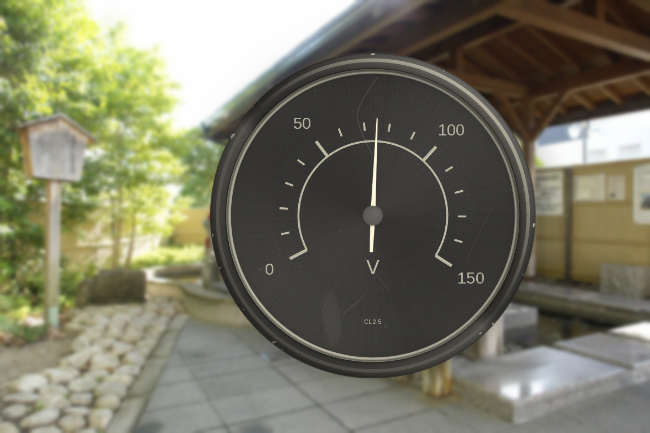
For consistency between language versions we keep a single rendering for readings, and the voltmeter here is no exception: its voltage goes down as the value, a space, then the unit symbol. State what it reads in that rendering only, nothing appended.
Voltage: 75 V
